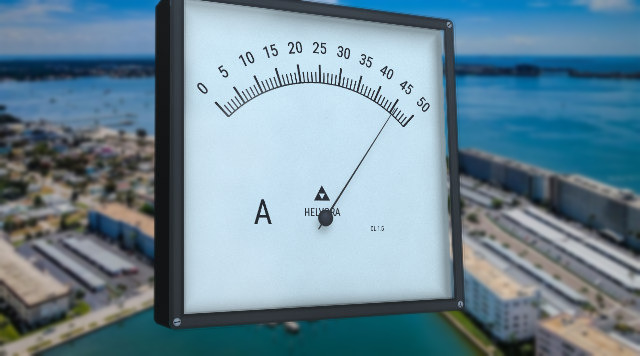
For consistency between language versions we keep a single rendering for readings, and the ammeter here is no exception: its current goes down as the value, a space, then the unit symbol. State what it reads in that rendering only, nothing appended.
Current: 45 A
